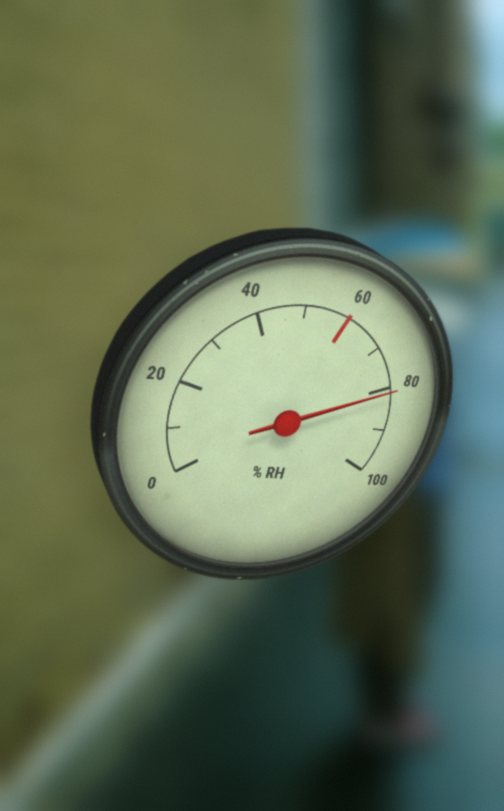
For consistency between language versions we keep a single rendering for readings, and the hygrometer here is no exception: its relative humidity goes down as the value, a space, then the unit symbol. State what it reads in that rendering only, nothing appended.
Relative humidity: 80 %
